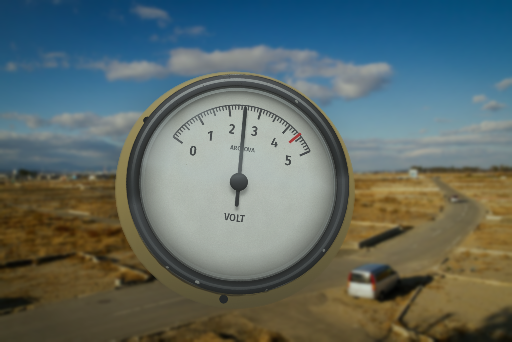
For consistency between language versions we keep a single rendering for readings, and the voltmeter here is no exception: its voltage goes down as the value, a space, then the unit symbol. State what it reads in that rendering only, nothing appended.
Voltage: 2.5 V
